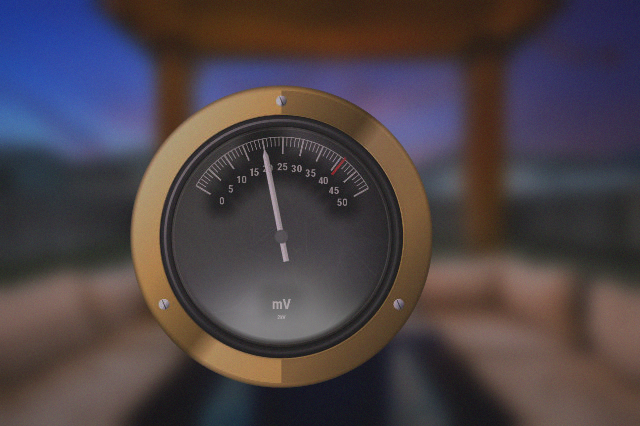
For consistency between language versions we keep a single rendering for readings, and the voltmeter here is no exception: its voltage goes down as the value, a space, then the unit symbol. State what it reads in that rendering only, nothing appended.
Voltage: 20 mV
